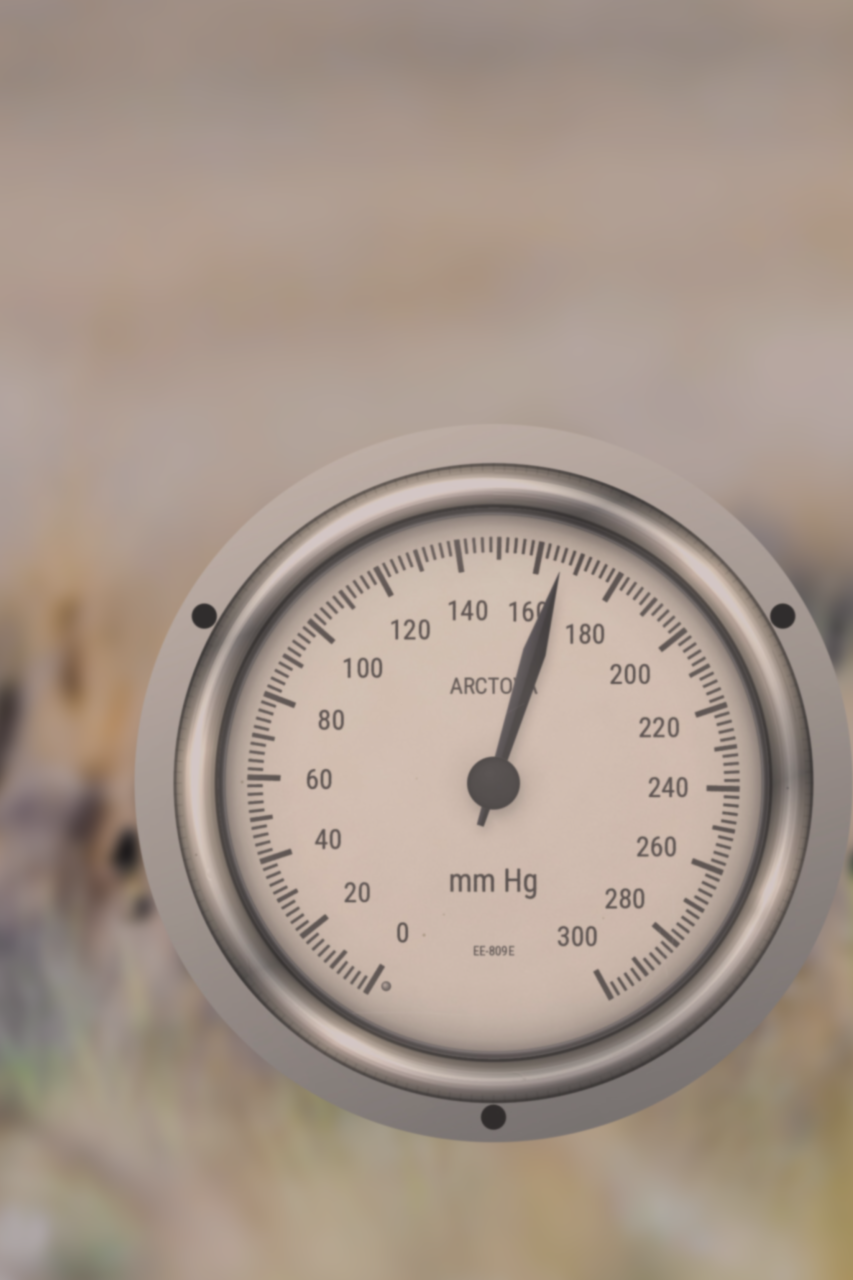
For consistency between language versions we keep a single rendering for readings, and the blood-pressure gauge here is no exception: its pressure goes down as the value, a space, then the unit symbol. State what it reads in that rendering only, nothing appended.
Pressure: 166 mmHg
